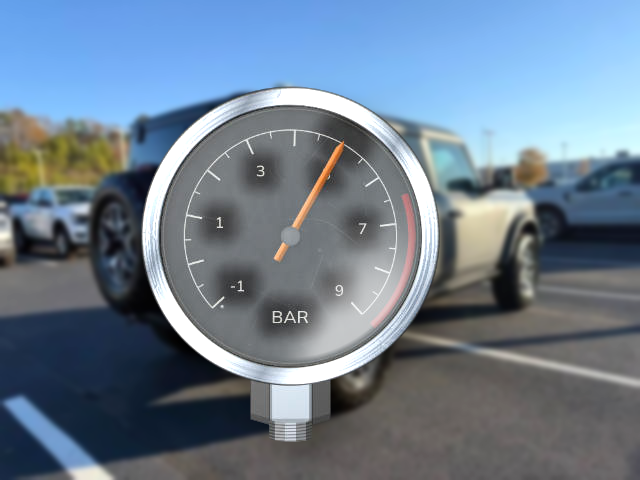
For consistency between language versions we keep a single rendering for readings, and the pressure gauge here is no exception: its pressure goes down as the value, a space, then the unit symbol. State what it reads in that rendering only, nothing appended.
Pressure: 5 bar
